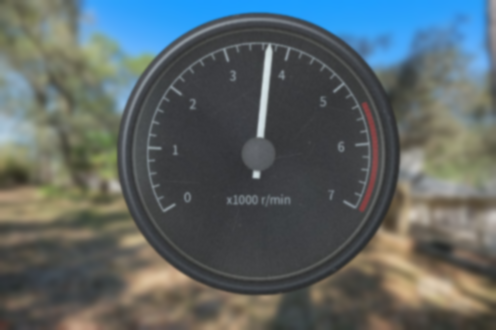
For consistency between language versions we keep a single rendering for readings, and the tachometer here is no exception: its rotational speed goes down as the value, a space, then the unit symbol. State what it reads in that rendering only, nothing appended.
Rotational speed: 3700 rpm
